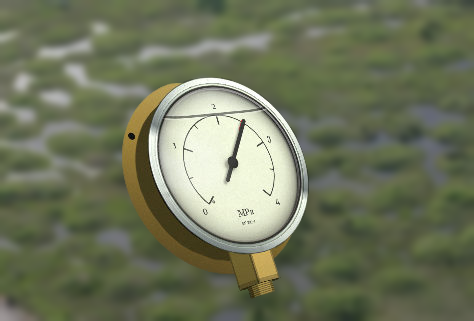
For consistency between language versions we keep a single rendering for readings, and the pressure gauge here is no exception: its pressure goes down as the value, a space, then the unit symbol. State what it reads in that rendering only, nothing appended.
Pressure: 2.5 MPa
